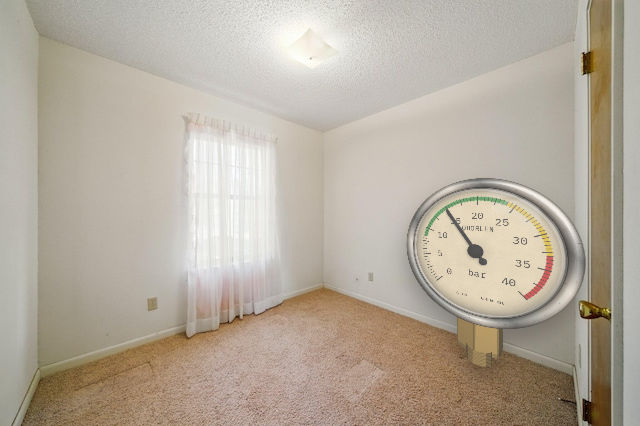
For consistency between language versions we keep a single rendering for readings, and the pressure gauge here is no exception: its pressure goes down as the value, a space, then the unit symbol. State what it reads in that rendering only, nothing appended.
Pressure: 15 bar
